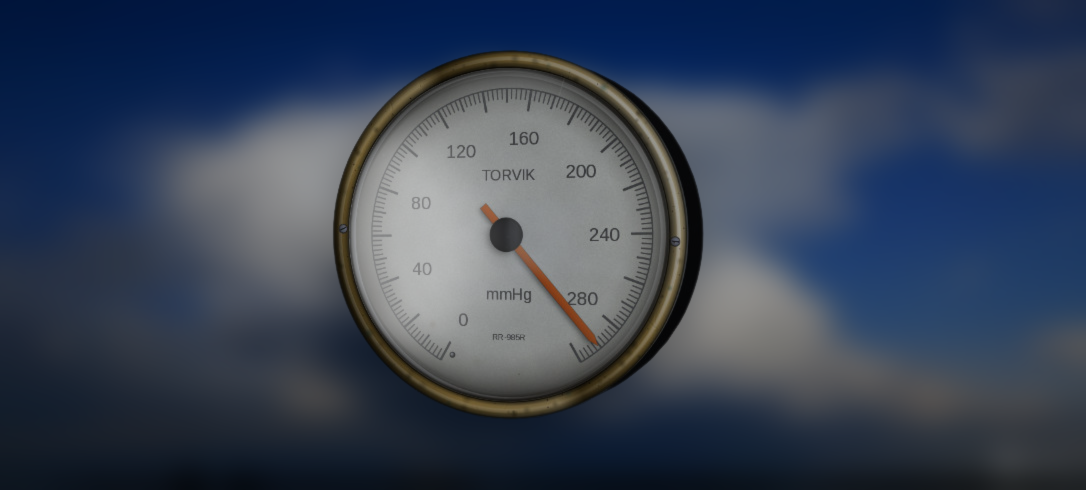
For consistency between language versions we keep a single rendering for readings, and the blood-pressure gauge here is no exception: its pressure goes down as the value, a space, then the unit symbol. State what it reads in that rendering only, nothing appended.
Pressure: 290 mmHg
